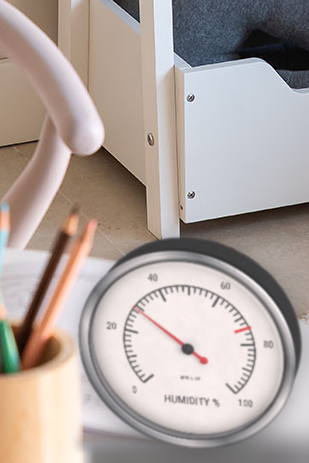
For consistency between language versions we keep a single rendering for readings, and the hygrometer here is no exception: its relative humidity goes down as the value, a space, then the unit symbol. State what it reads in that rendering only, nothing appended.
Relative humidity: 30 %
